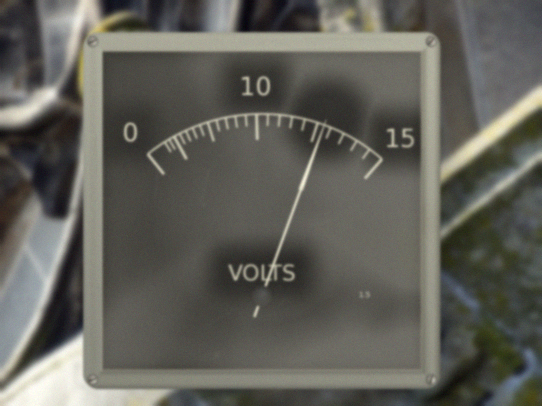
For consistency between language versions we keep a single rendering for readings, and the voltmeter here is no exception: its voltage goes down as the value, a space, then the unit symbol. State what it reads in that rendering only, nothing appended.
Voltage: 12.75 V
